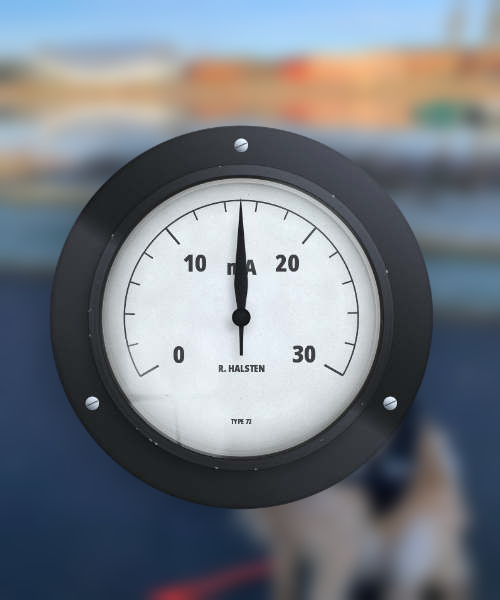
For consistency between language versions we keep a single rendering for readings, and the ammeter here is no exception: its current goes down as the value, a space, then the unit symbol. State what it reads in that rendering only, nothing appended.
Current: 15 mA
